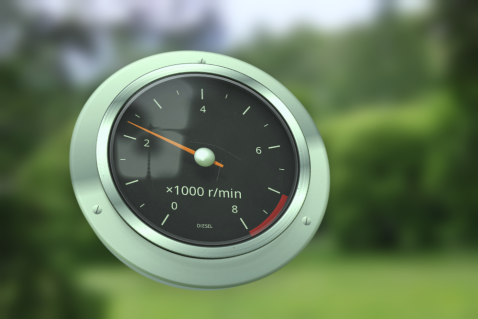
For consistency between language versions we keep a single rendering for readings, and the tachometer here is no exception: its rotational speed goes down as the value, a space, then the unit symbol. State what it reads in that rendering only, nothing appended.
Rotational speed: 2250 rpm
